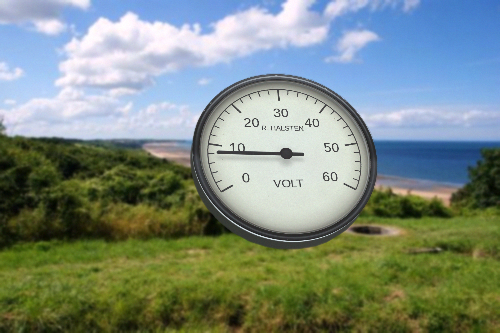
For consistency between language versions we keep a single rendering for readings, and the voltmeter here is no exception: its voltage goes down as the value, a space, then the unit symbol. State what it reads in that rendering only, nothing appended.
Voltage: 8 V
